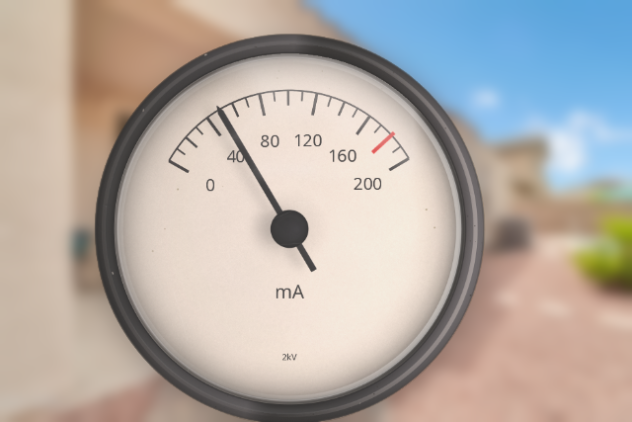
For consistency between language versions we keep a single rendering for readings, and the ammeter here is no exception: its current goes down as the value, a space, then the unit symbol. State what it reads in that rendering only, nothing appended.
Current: 50 mA
